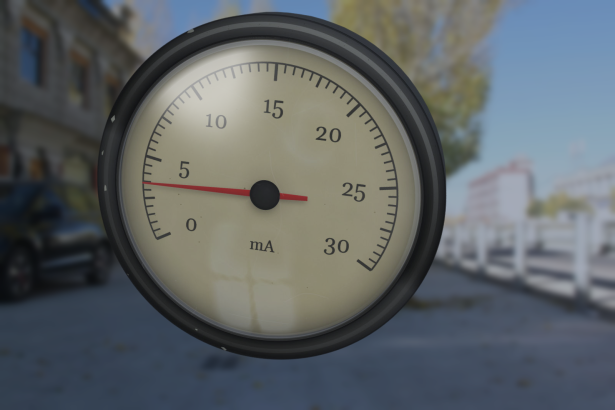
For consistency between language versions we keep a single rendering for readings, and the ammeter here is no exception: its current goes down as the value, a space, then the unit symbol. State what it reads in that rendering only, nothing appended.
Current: 3.5 mA
